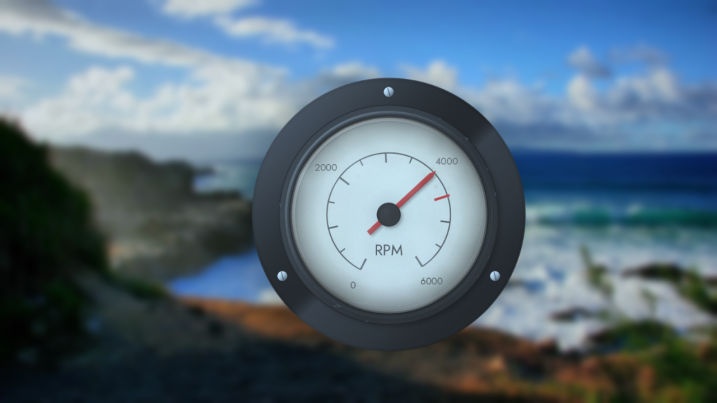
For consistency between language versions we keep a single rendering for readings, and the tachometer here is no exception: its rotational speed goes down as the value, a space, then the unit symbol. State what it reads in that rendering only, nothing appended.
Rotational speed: 4000 rpm
